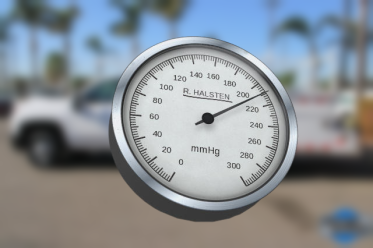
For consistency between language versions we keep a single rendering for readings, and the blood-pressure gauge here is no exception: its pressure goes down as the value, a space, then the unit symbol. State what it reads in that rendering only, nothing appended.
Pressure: 210 mmHg
